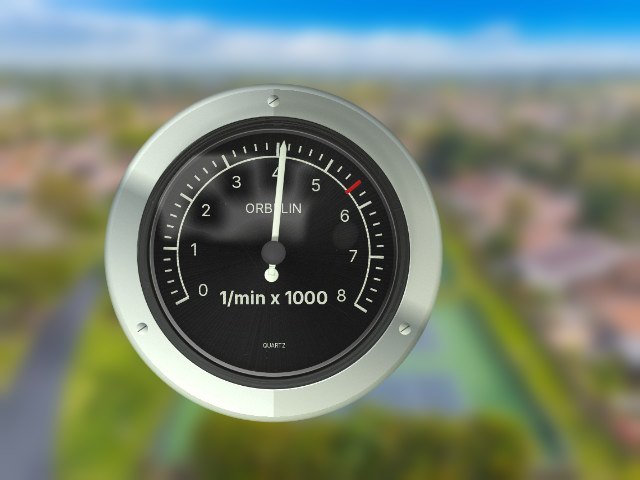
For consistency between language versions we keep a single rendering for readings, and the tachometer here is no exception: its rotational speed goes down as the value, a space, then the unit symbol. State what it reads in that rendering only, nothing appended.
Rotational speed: 4100 rpm
